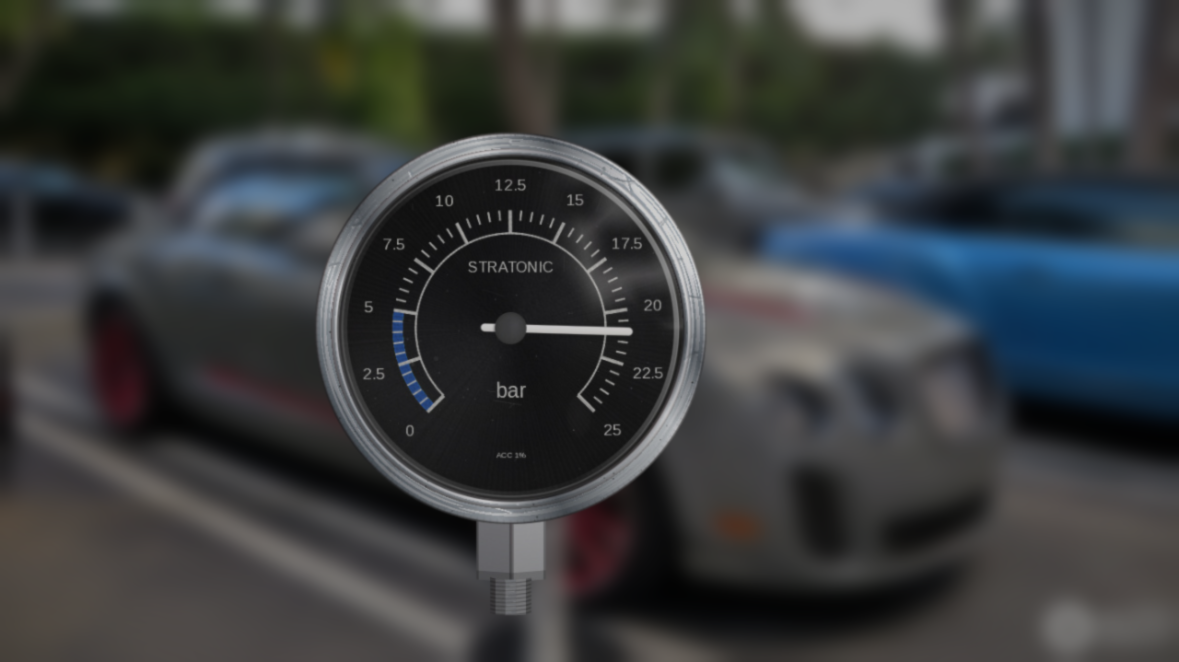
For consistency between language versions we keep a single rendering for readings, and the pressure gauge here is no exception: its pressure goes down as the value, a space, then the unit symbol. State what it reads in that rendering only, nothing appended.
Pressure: 21 bar
